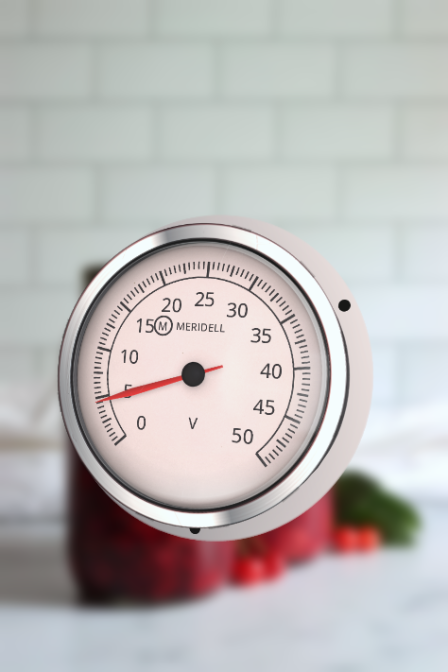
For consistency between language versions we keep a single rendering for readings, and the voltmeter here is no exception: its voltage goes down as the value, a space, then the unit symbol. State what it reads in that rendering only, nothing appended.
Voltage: 4.5 V
